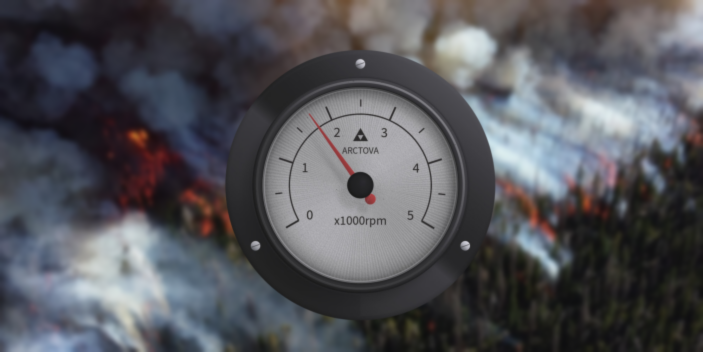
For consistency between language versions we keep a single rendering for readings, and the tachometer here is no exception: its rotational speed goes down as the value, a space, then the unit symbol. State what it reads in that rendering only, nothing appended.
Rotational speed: 1750 rpm
